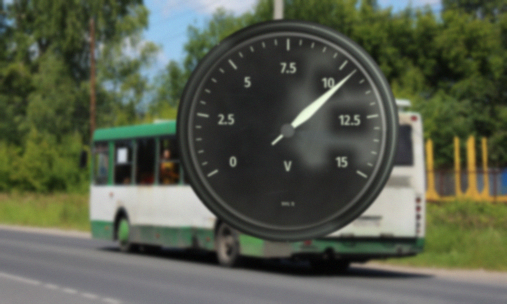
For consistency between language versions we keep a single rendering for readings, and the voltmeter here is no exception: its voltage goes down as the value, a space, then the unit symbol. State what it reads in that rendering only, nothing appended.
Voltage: 10.5 V
